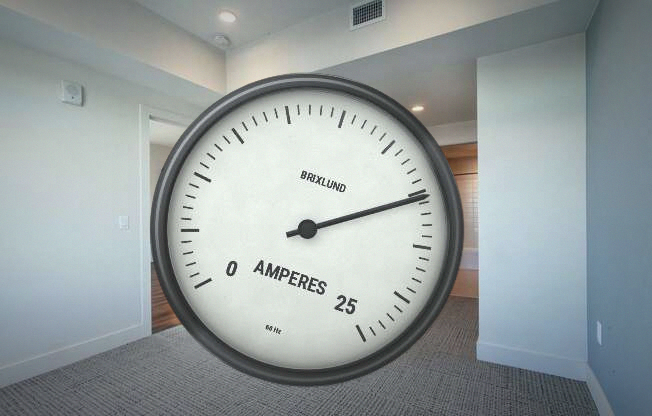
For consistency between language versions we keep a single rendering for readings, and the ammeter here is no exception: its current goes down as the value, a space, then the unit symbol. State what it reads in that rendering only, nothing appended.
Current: 17.75 A
